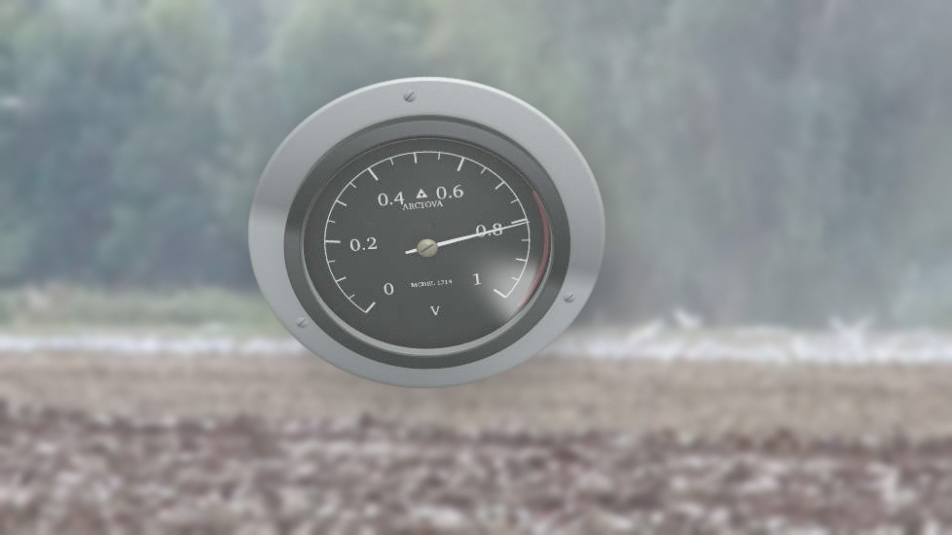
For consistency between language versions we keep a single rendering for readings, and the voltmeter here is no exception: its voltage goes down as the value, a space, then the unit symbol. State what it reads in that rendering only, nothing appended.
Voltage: 0.8 V
